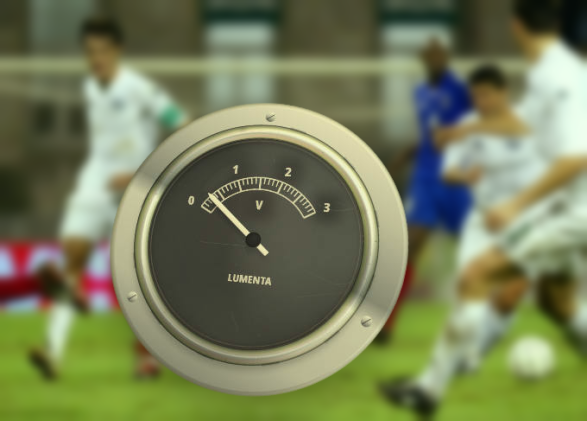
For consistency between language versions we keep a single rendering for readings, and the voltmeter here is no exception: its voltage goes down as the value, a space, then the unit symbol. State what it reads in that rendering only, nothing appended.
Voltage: 0.3 V
